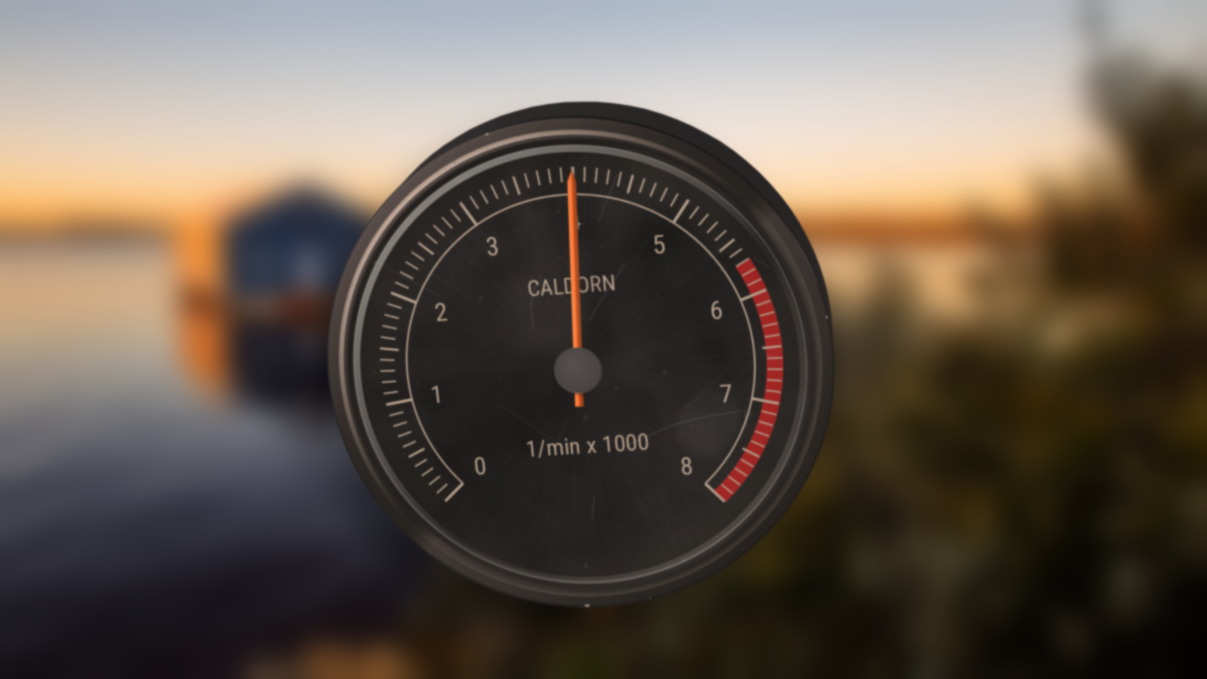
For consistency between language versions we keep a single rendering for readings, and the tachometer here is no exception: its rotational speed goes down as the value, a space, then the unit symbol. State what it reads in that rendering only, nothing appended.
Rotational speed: 4000 rpm
